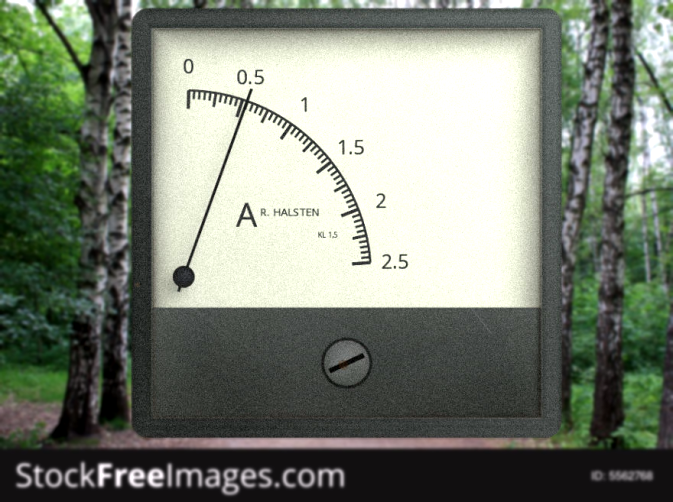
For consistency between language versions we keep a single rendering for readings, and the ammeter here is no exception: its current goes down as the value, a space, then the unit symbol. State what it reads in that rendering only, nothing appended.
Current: 0.55 A
